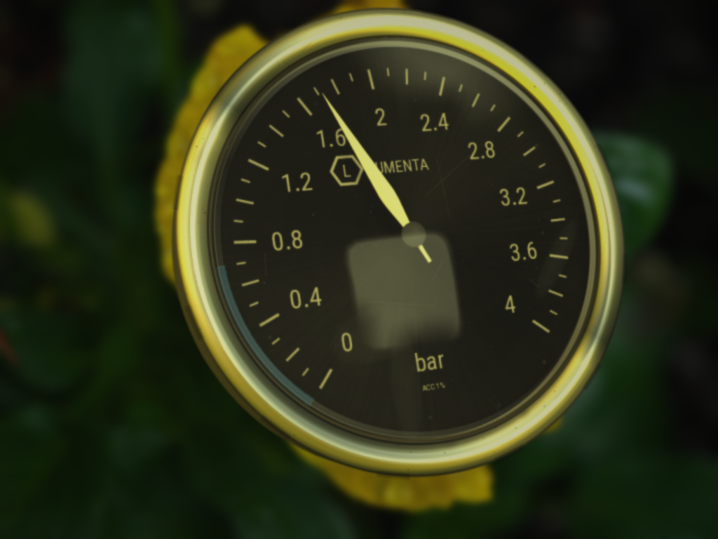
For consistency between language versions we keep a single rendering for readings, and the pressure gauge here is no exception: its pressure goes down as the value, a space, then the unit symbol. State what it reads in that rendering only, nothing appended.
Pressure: 1.7 bar
